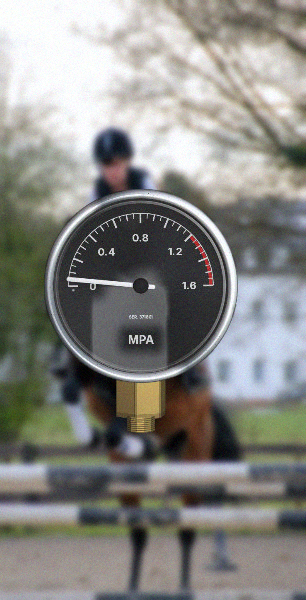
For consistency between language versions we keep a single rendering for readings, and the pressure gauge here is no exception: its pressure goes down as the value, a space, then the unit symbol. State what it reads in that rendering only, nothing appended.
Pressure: 0.05 MPa
